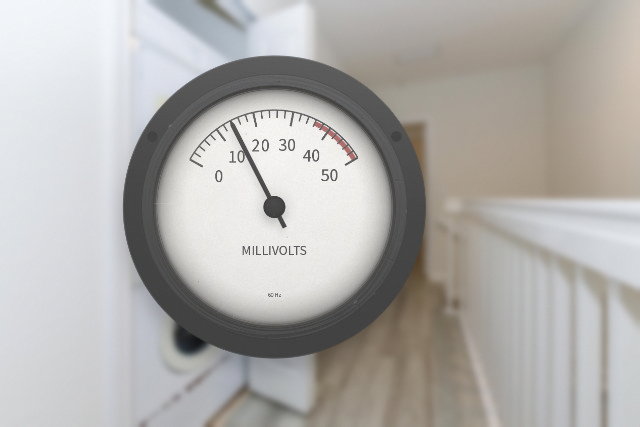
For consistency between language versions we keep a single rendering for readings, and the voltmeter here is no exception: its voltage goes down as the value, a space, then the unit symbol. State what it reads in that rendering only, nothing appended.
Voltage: 14 mV
